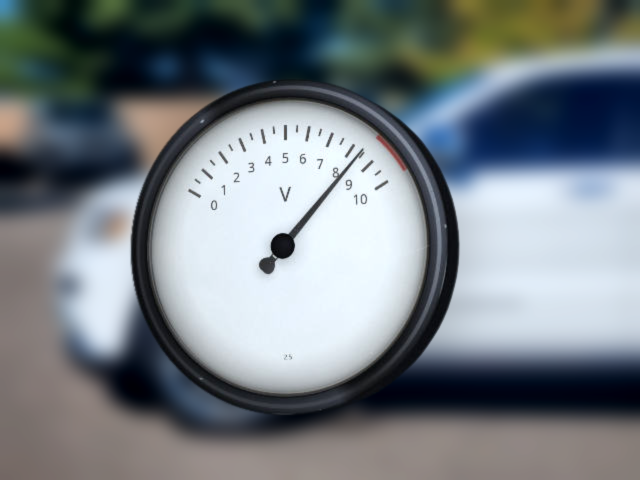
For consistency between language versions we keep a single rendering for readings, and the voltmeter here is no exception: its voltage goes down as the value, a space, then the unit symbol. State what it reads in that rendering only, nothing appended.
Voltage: 8.5 V
